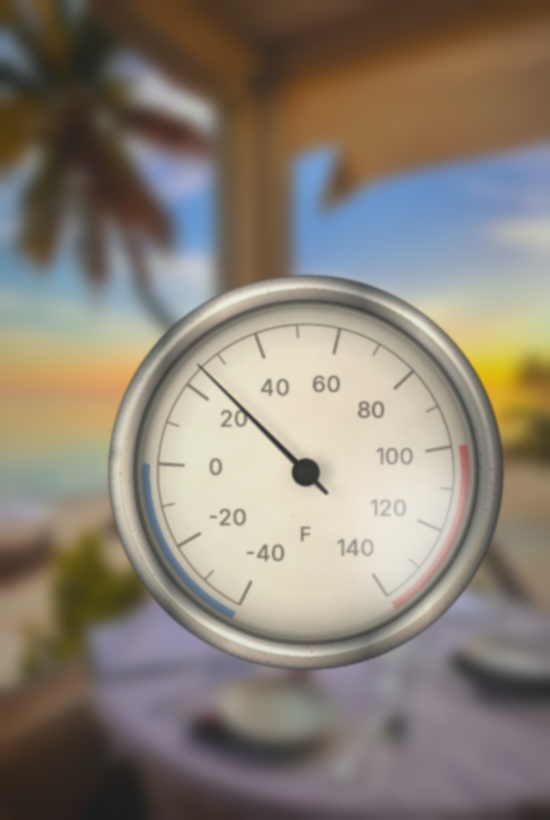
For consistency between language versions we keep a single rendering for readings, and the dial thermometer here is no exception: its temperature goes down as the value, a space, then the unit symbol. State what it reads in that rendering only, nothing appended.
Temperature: 25 °F
